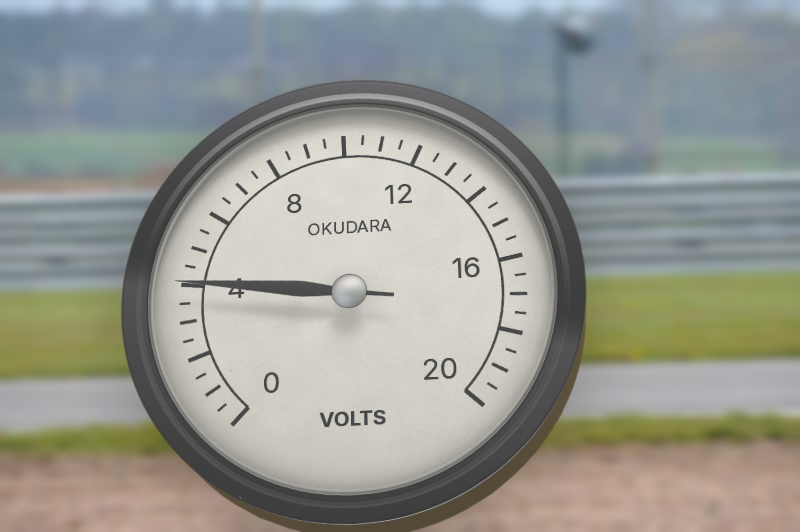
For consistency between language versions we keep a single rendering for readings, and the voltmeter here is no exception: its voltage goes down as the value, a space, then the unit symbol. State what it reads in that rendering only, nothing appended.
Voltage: 4 V
